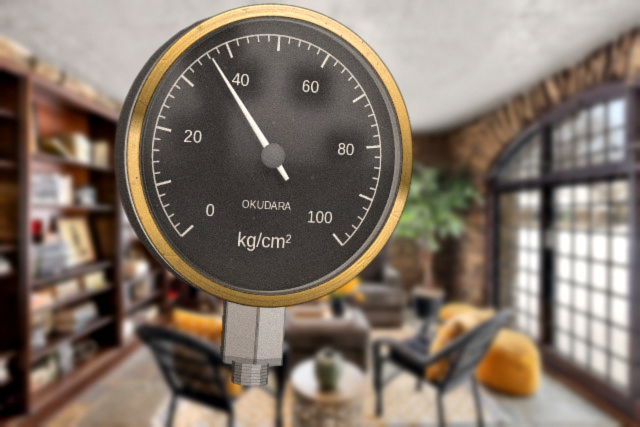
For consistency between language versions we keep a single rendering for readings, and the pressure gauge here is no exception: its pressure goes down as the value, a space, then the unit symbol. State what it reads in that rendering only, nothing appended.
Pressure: 36 kg/cm²
